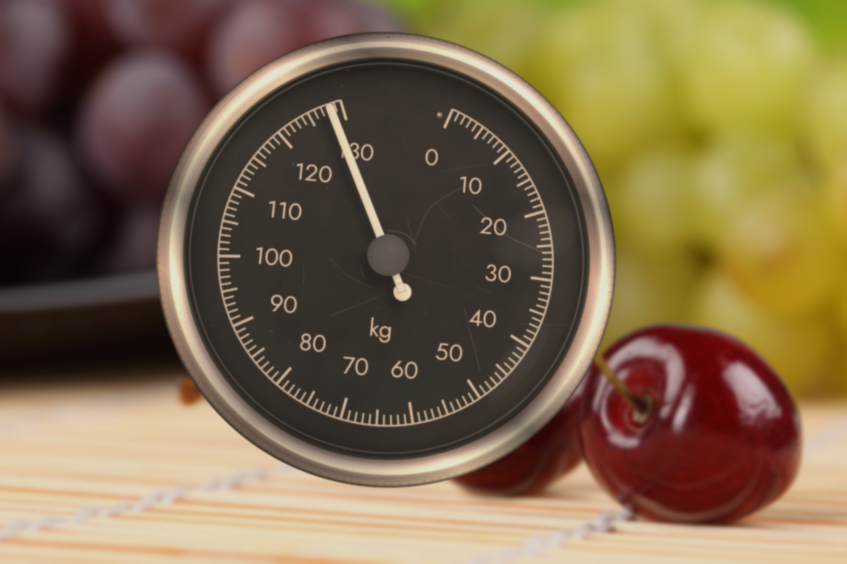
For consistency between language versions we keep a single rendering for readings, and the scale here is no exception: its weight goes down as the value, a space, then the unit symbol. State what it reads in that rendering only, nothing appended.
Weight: 128 kg
